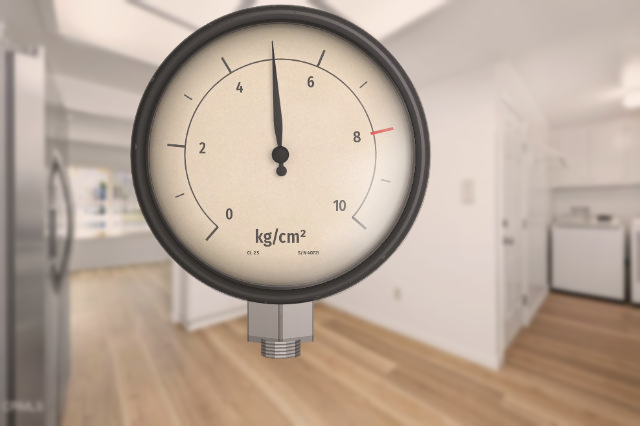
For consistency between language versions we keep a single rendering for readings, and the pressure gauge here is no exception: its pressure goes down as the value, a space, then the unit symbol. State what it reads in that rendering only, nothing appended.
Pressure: 5 kg/cm²
